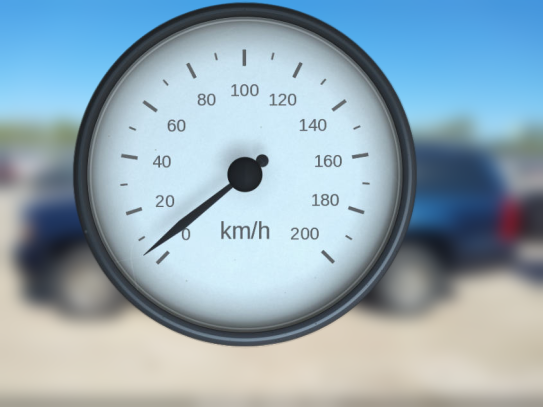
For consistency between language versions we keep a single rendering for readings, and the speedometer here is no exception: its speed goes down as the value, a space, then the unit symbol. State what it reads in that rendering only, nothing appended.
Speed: 5 km/h
